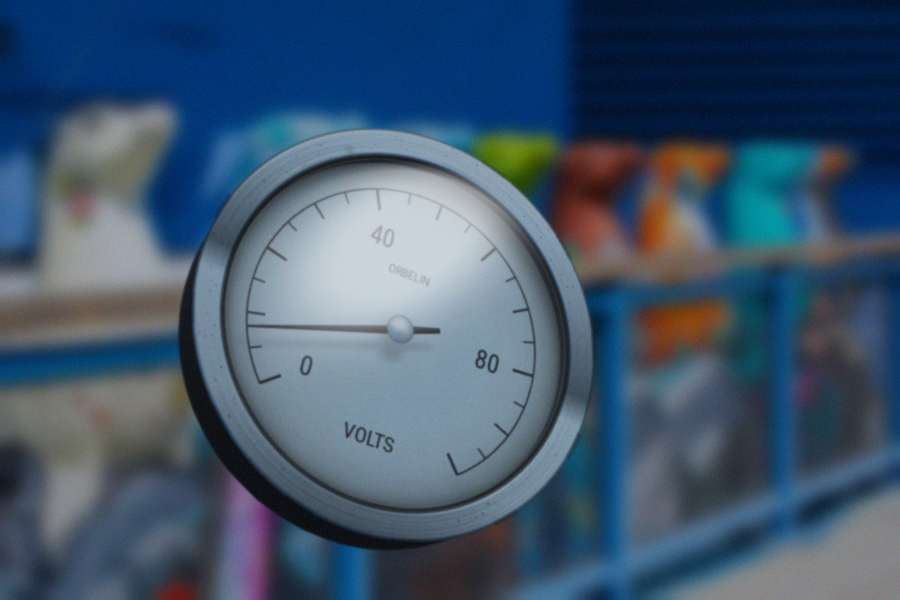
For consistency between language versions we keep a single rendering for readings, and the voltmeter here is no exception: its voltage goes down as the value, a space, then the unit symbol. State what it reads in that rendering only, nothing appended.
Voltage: 7.5 V
